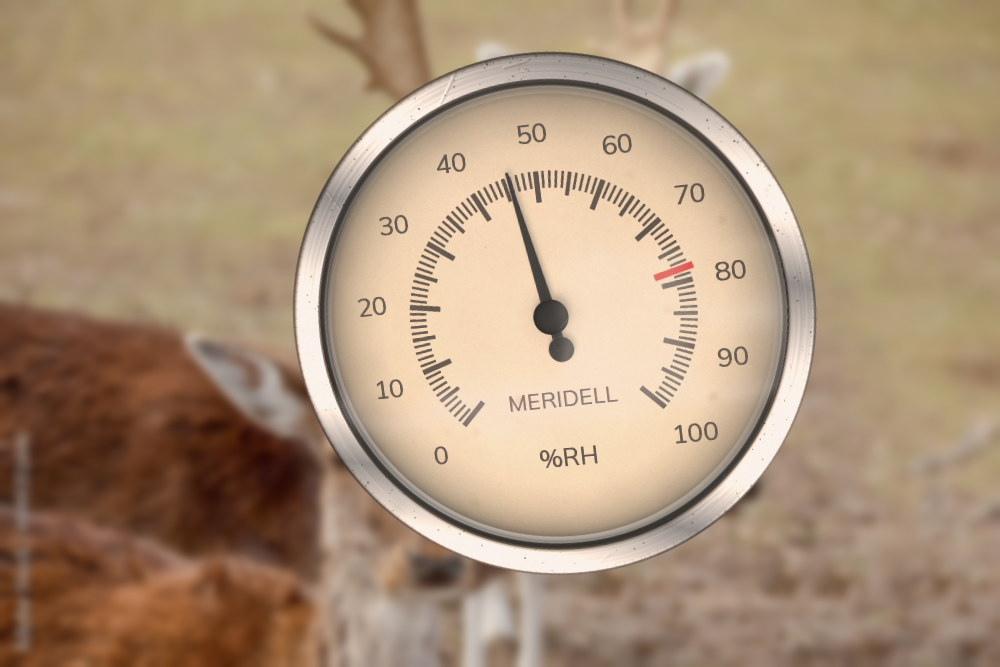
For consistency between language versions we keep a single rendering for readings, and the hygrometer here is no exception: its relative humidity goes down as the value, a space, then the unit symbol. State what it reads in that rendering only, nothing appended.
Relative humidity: 46 %
